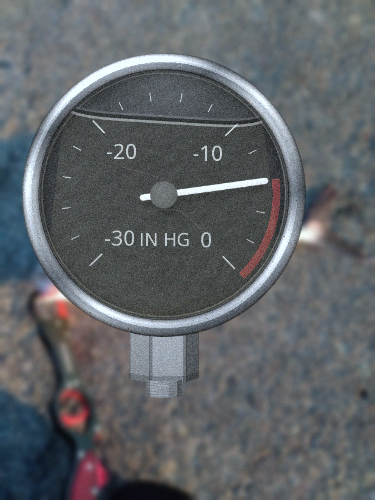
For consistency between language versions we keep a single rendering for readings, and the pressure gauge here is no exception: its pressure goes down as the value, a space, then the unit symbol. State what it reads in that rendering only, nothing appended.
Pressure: -6 inHg
